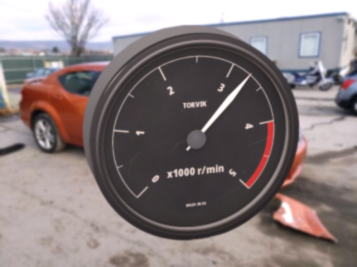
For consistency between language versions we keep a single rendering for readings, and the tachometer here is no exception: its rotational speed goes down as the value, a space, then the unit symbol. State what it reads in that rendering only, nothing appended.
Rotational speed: 3250 rpm
